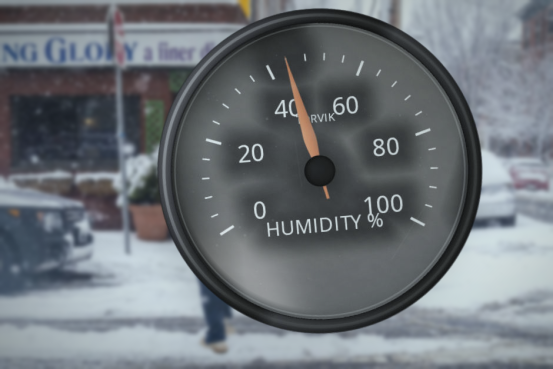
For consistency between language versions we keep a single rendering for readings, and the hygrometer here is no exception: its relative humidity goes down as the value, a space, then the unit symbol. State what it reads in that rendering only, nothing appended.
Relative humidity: 44 %
